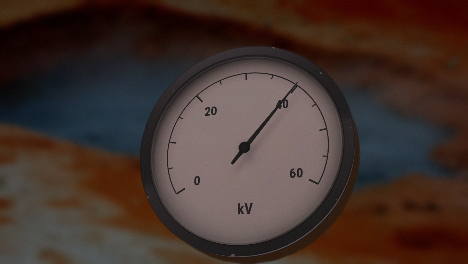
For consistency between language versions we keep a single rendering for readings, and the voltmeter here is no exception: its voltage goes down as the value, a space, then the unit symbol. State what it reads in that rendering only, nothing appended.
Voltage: 40 kV
